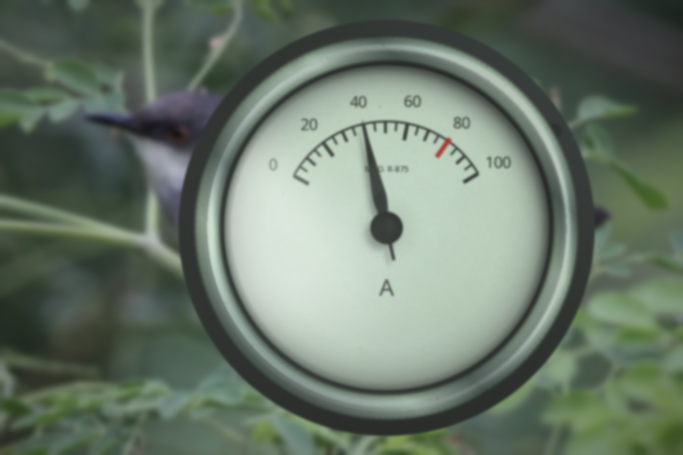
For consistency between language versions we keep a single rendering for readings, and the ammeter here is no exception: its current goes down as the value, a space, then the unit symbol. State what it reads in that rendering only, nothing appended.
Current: 40 A
